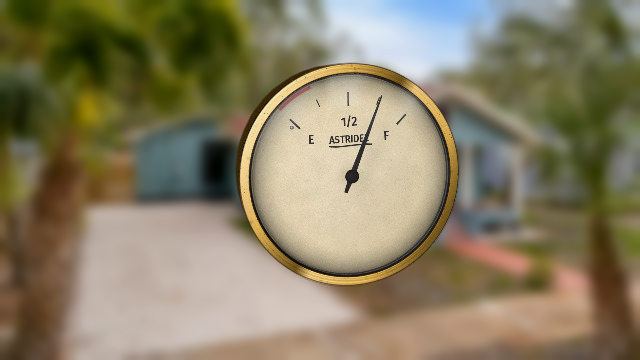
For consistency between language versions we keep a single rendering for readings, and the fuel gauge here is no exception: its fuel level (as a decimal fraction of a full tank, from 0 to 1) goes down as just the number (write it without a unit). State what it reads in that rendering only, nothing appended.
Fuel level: 0.75
